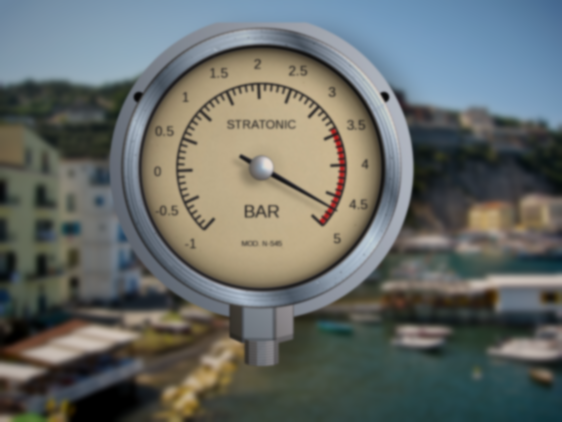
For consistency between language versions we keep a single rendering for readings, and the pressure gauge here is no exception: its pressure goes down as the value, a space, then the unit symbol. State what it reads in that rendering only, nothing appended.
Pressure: 4.7 bar
